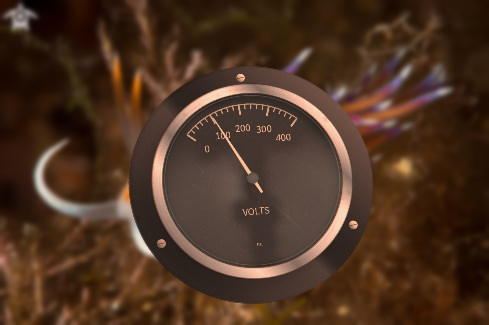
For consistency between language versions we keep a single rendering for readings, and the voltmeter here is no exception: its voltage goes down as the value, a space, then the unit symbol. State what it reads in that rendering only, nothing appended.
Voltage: 100 V
